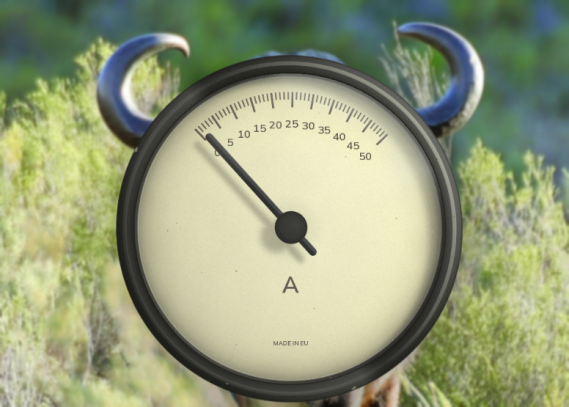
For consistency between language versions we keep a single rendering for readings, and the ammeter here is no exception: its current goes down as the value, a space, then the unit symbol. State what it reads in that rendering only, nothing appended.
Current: 1 A
